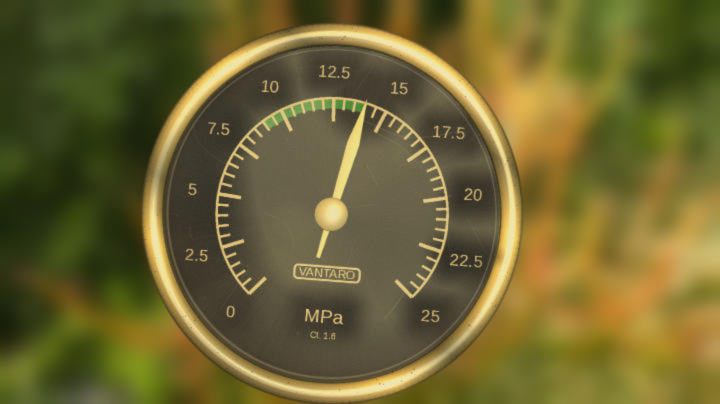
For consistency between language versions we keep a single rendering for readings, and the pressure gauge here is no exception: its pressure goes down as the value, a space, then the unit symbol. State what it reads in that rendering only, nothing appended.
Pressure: 14 MPa
